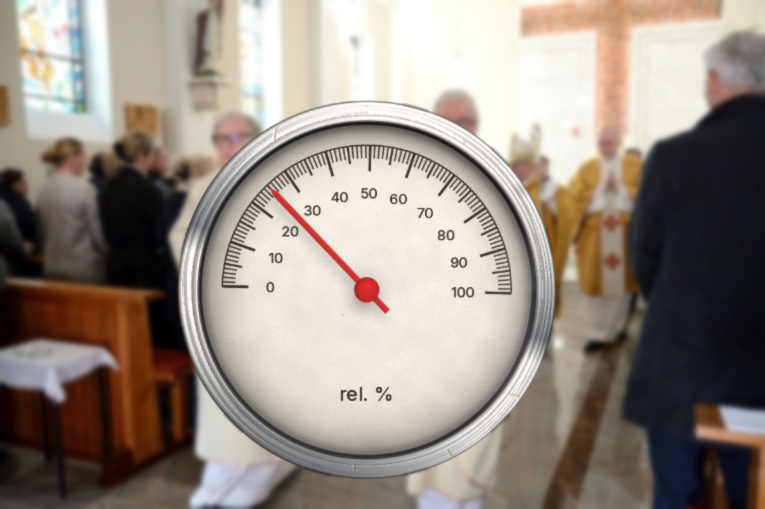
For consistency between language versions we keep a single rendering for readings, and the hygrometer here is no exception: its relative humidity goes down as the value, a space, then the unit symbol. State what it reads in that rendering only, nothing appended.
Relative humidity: 25 %
